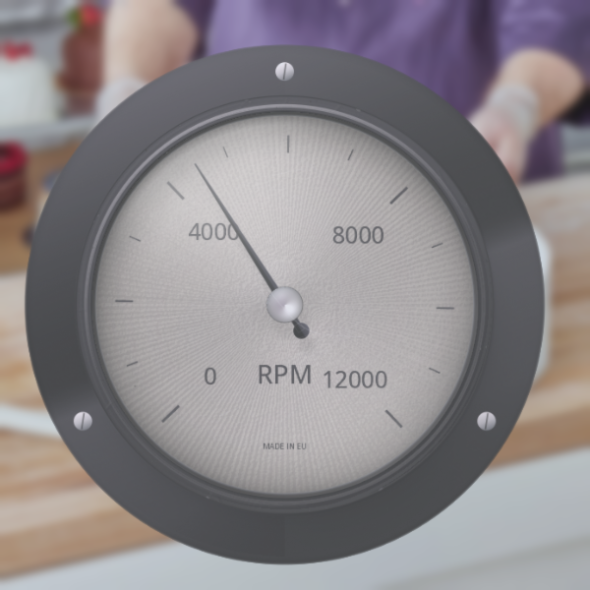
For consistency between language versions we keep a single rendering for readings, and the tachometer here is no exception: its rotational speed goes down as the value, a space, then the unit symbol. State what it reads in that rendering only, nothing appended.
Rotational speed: 4500 rpm
